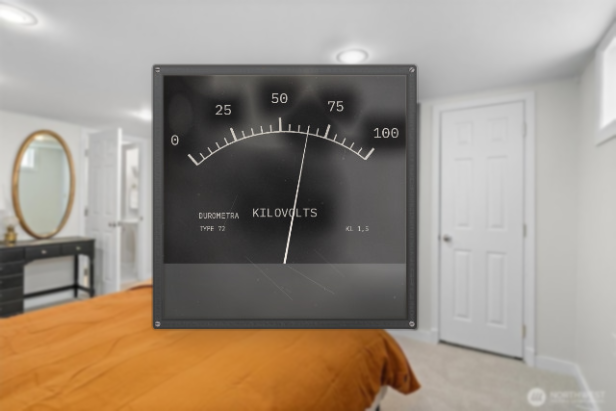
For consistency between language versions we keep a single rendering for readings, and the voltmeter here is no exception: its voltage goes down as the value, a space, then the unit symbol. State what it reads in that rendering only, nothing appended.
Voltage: 65 kV
